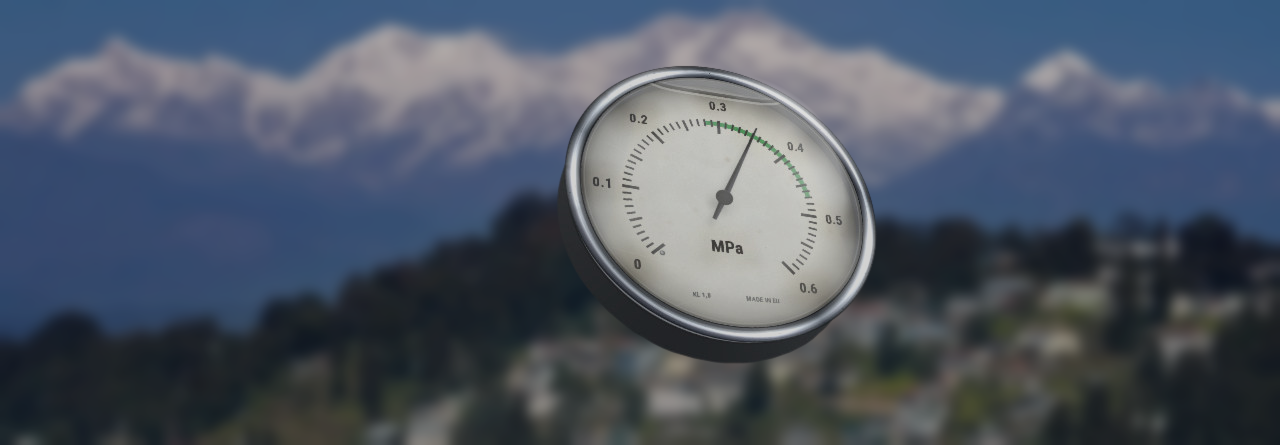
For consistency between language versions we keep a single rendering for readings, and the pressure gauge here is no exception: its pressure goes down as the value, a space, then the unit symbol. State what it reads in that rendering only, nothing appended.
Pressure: 0.35 MPa
